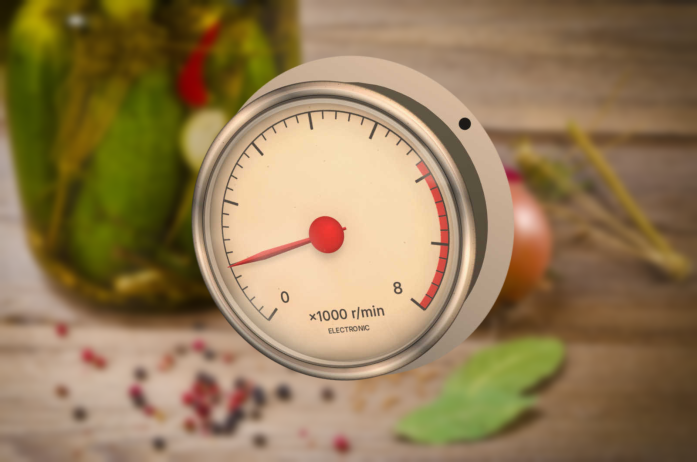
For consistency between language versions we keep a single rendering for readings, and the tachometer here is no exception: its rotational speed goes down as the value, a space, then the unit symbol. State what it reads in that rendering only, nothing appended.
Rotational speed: 1000 rpm
